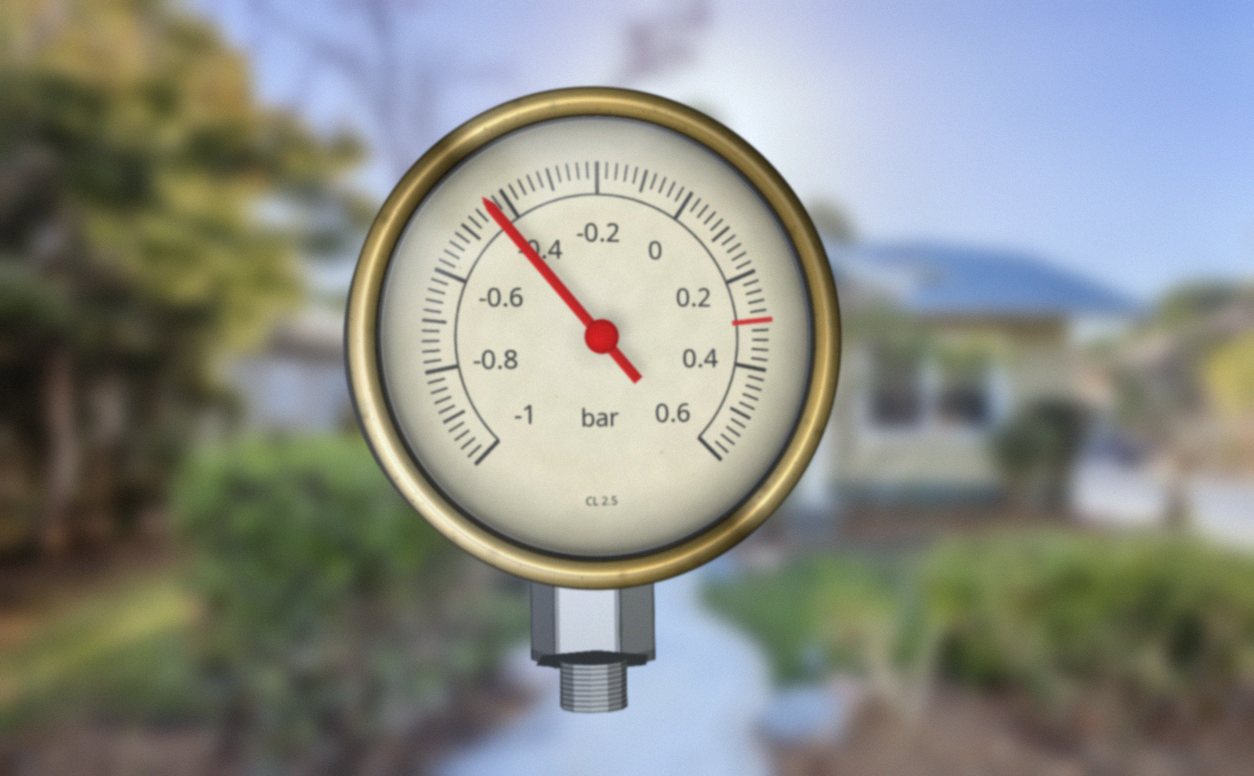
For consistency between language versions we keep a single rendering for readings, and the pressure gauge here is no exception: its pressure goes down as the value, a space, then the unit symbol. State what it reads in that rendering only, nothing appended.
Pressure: -0.44 bar
